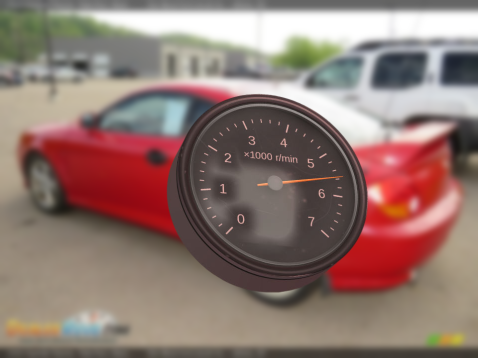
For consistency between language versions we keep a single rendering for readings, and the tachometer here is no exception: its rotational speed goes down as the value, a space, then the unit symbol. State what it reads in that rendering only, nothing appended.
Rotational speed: 5600 rpm
